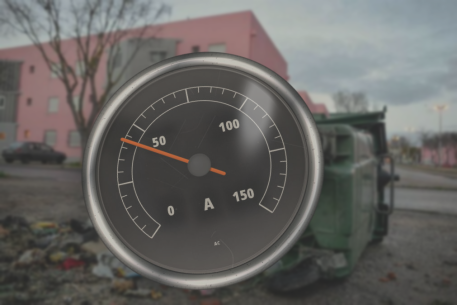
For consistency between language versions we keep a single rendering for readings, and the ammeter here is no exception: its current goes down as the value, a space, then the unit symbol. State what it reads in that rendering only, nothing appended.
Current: 42.5 A
